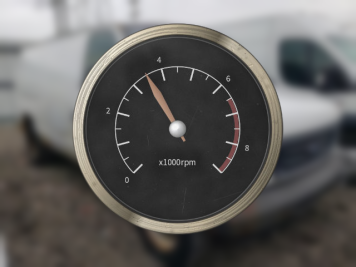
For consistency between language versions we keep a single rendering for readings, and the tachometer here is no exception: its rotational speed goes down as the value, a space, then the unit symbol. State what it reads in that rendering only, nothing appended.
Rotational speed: 3500 rpm
